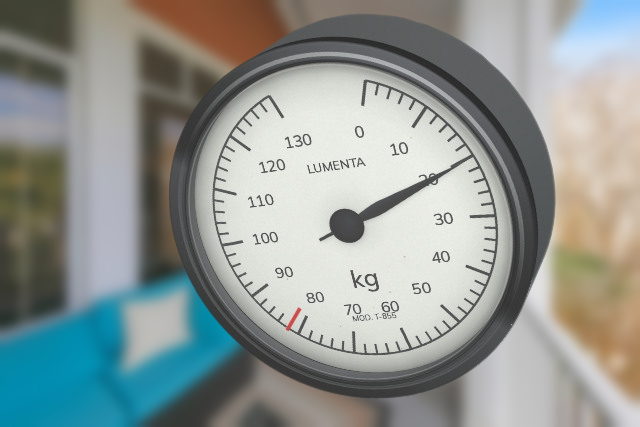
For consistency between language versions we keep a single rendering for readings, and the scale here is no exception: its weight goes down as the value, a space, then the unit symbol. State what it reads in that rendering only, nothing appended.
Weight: 20 kg
